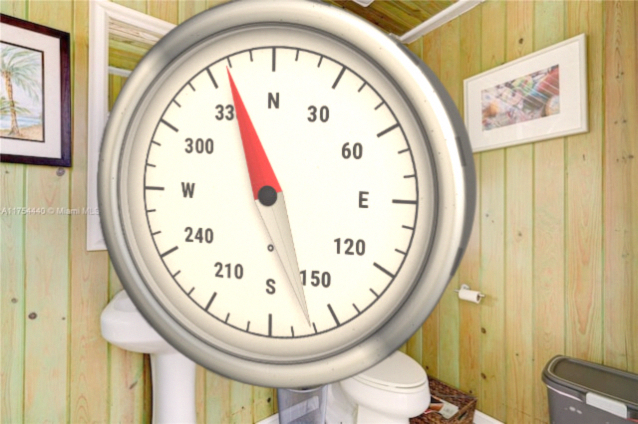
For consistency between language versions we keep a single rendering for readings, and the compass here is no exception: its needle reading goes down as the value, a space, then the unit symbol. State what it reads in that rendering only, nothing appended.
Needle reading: 340 °
